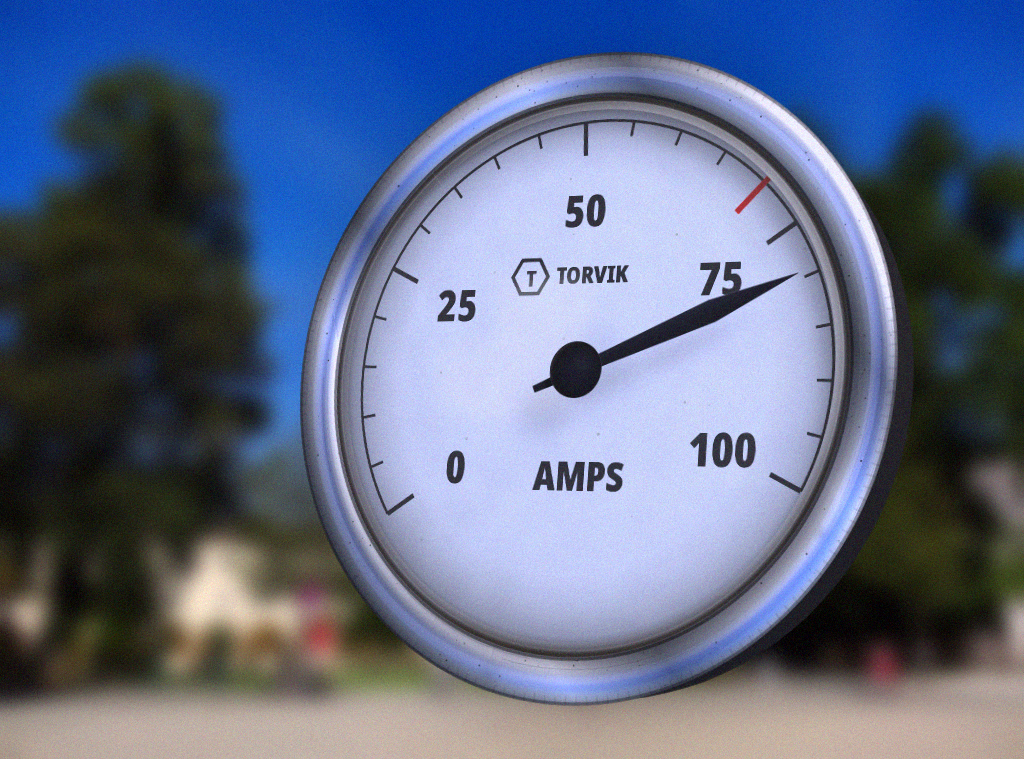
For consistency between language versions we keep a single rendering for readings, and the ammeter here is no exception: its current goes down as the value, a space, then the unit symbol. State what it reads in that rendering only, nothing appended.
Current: 80 A
